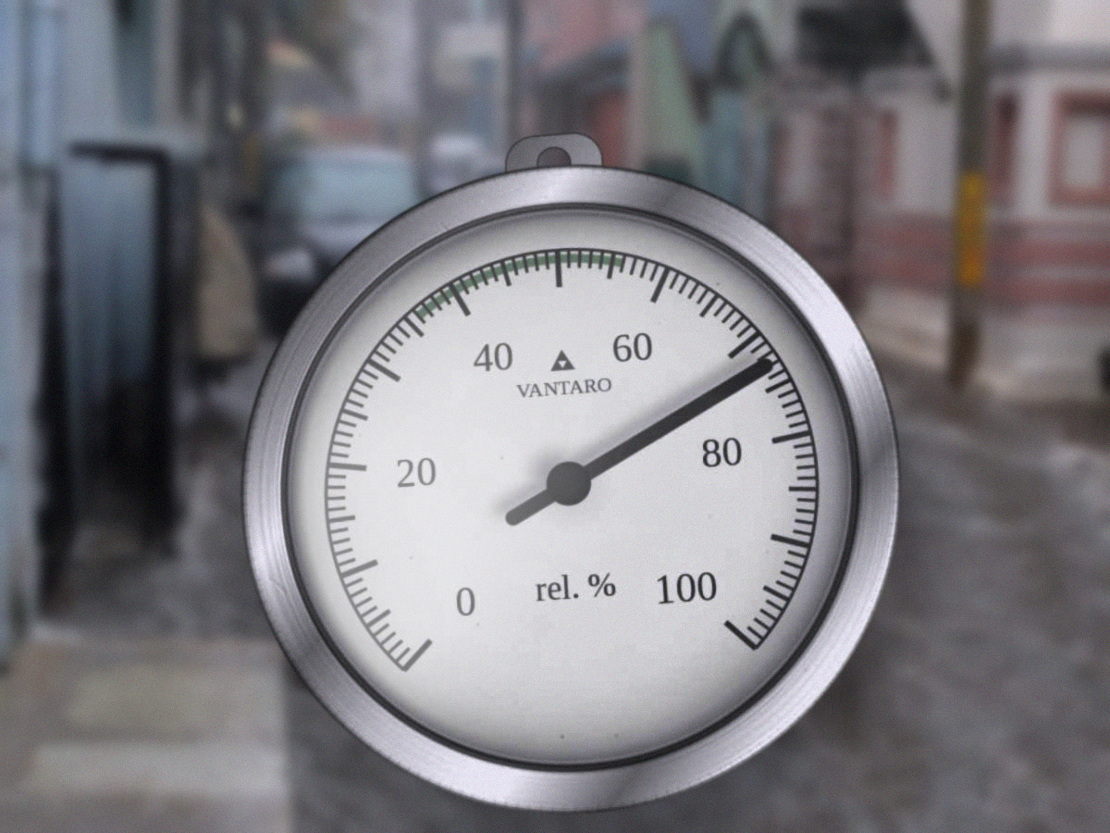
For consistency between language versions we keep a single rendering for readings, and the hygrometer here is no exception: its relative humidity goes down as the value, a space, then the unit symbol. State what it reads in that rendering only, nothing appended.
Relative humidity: 73 %
